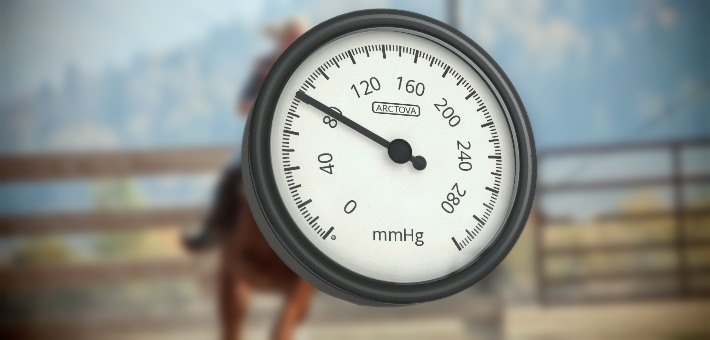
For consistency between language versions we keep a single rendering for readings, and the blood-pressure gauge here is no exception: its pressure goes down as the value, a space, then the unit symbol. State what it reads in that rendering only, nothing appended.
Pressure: 80 mmHg
